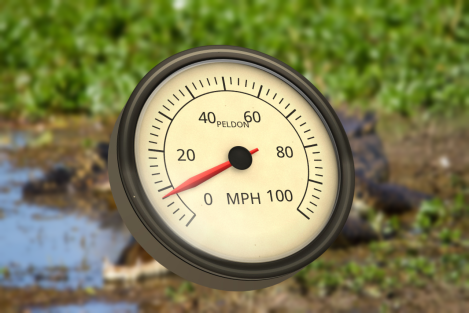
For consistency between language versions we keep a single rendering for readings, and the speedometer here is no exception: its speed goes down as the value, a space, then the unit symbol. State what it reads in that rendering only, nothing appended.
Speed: 8 mph
